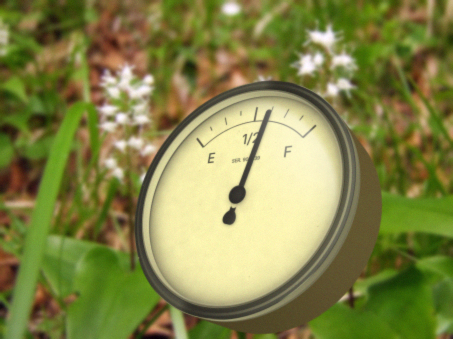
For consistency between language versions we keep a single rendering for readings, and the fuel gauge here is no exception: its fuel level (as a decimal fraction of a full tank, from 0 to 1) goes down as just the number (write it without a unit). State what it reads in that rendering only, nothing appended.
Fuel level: 0.625
